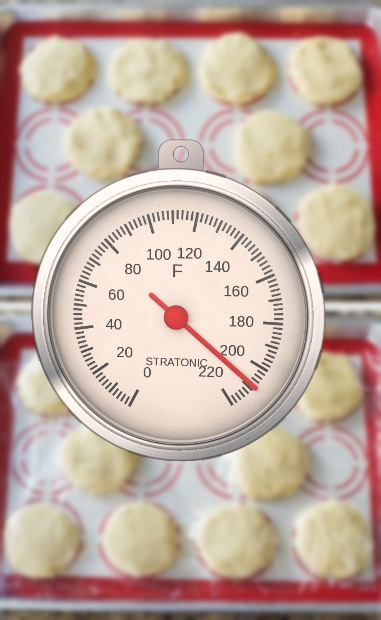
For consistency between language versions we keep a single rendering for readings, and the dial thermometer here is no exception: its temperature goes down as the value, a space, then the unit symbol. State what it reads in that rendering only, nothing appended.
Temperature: 208 °F
